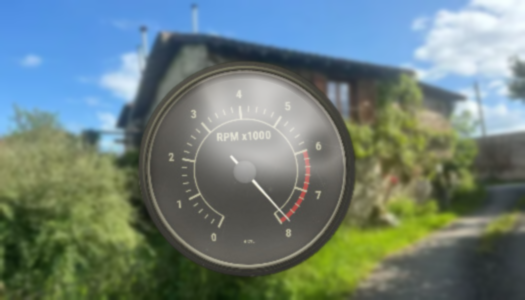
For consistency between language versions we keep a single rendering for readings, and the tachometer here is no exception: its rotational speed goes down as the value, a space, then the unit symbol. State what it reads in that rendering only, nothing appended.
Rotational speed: 7800 rpm
